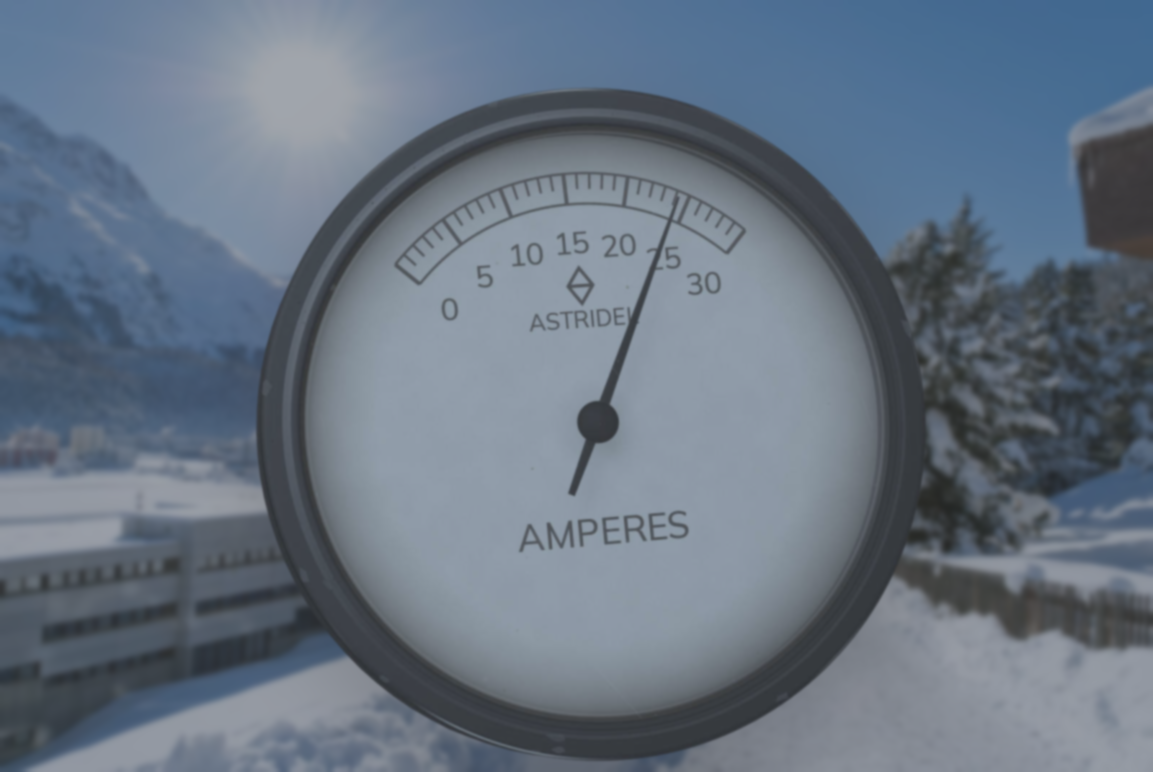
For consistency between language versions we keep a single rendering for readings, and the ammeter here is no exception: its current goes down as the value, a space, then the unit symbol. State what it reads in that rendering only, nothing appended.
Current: 24 A
